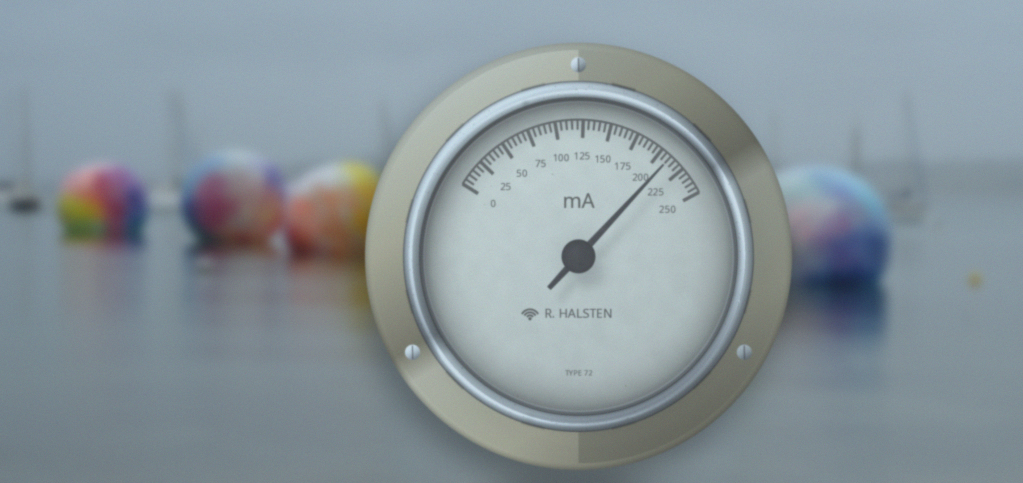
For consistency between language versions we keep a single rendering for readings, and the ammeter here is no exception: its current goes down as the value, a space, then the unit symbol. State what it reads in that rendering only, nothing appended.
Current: 210 mA
